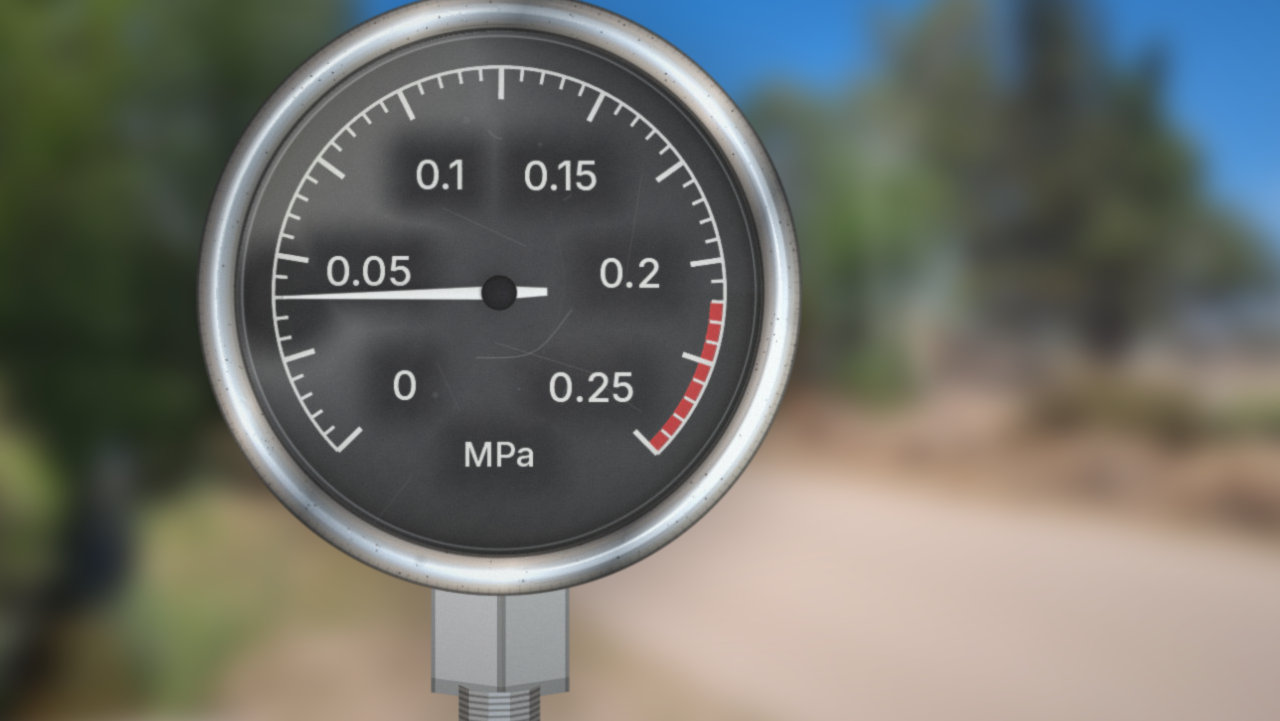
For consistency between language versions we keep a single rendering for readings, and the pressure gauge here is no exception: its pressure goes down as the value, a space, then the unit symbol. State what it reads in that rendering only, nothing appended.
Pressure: 0.04 MPa
